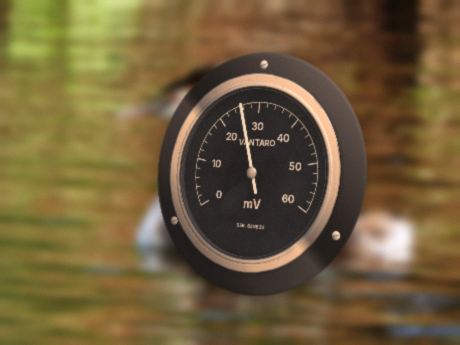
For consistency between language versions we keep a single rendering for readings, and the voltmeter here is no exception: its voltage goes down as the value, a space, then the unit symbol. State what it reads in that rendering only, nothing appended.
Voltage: 26 mV
